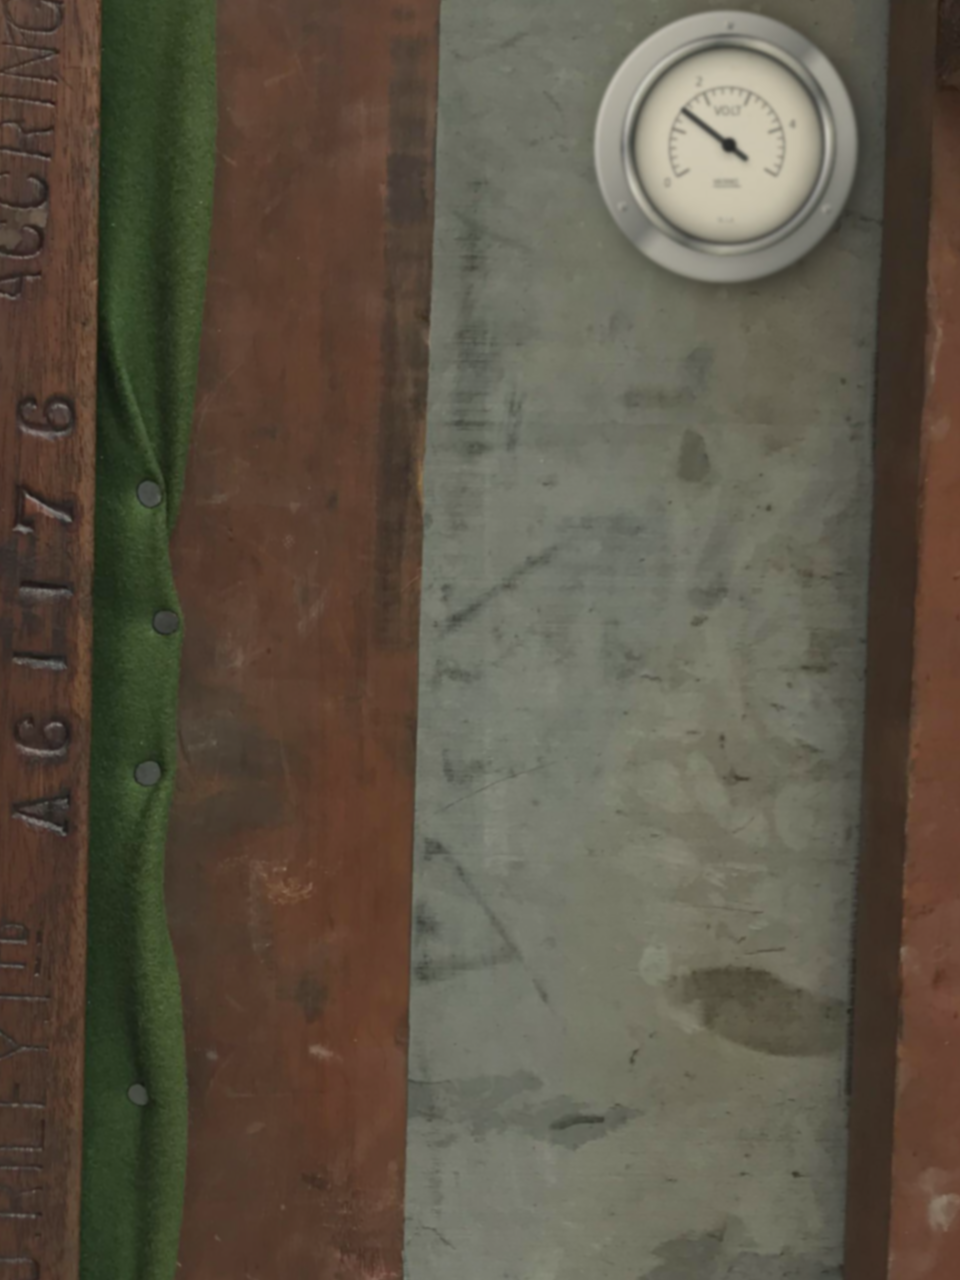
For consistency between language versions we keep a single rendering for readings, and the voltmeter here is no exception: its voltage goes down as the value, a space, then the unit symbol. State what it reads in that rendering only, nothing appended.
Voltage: 1.4 V
